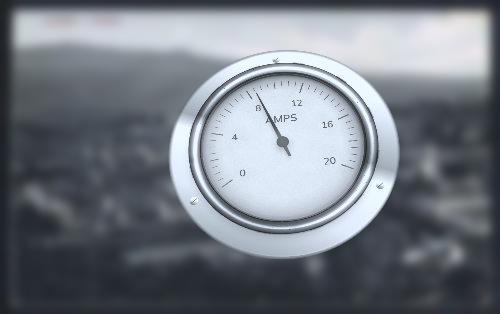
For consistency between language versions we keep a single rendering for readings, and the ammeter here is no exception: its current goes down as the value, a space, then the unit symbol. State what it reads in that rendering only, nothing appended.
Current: 8.5 A
